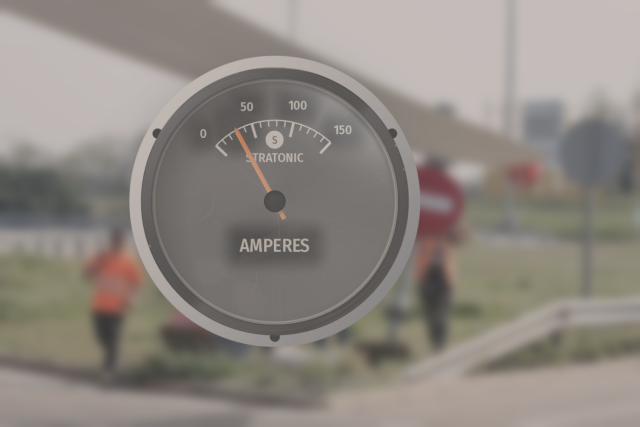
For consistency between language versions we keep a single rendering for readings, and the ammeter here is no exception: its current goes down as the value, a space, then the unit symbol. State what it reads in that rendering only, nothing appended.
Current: 30 A
